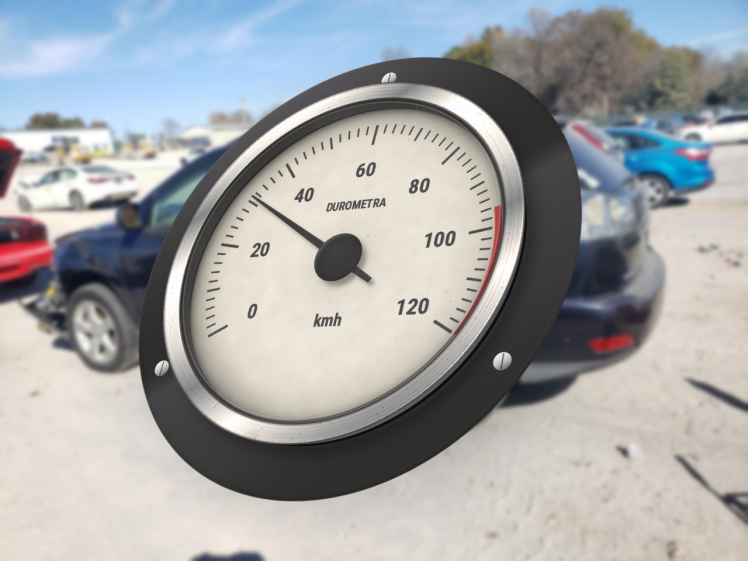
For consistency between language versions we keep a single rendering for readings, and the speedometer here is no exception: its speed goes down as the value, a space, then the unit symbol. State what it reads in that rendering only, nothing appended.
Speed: 31 km/h
